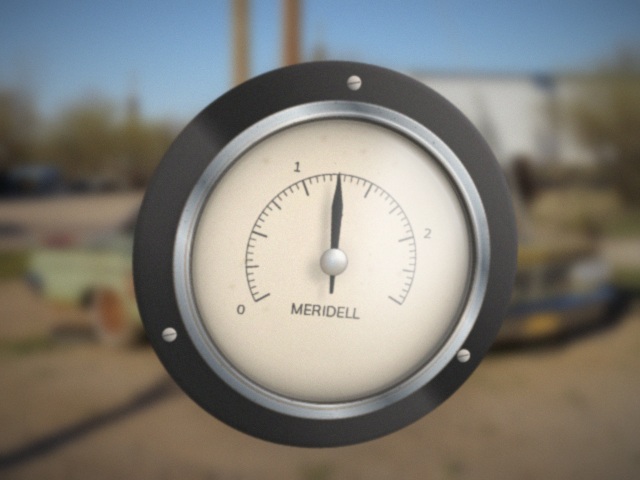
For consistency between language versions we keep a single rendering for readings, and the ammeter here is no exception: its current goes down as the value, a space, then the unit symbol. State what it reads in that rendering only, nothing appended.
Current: 1.25 A
